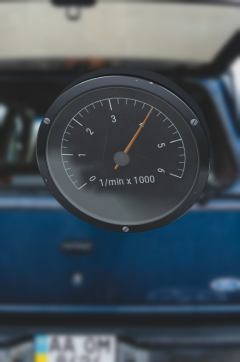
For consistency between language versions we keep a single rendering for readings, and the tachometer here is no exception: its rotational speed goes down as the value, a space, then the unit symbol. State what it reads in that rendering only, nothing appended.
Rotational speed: 4000 rpm
